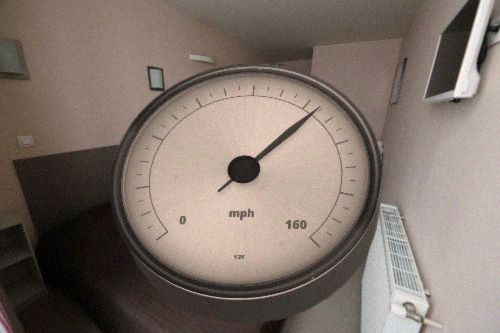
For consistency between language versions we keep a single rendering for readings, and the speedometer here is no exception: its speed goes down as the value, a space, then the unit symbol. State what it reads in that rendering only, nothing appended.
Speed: 105 mph
